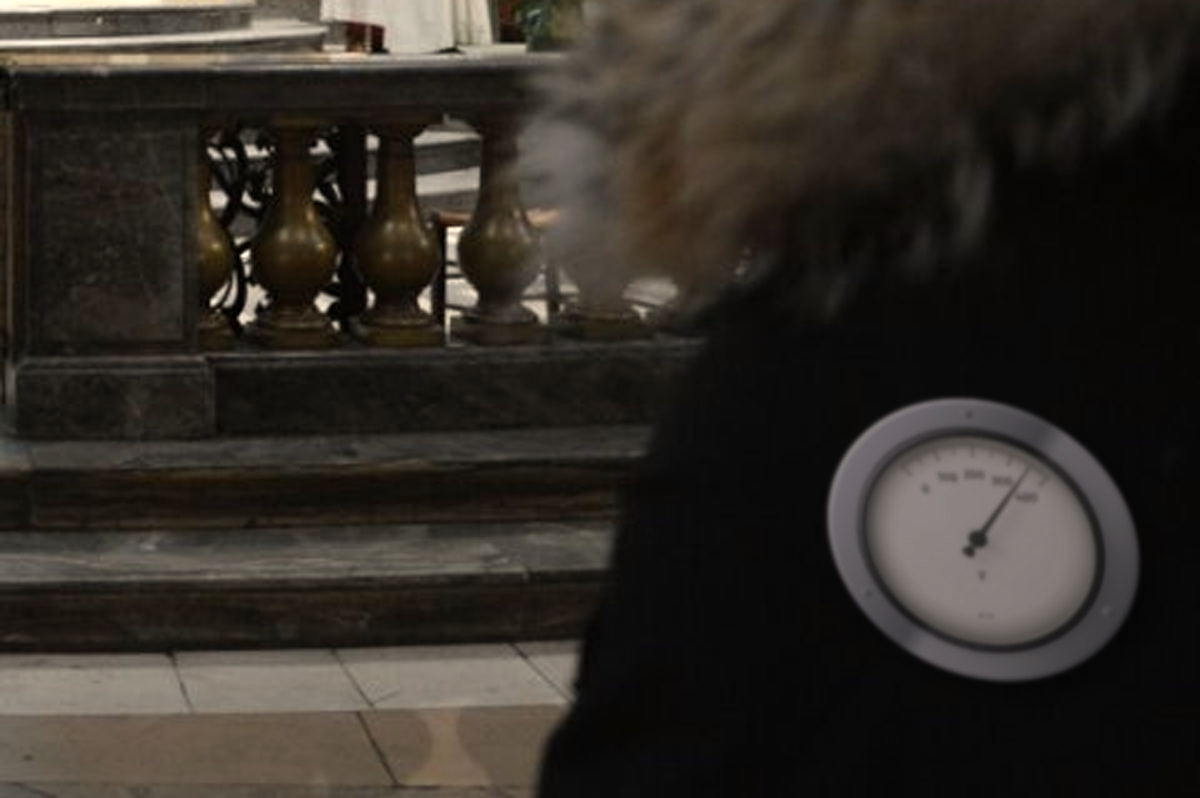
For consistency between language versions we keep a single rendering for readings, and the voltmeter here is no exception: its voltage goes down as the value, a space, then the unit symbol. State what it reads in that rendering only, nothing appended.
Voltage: 350 V
